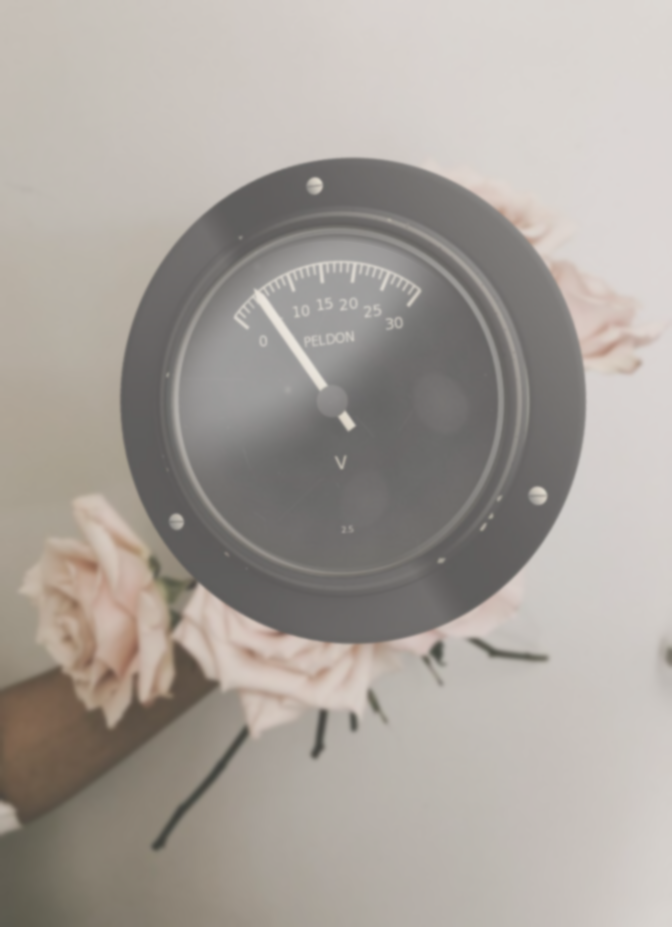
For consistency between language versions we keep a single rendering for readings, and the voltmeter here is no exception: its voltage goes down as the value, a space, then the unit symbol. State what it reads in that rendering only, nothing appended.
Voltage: 5 V
